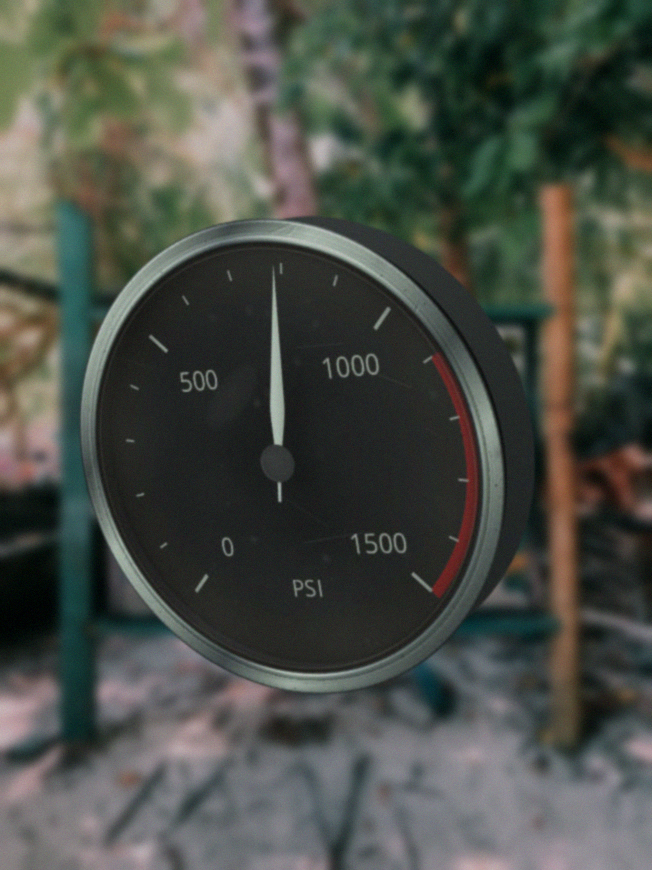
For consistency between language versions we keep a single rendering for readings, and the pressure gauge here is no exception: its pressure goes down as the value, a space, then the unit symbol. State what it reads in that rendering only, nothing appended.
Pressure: 800 psi
